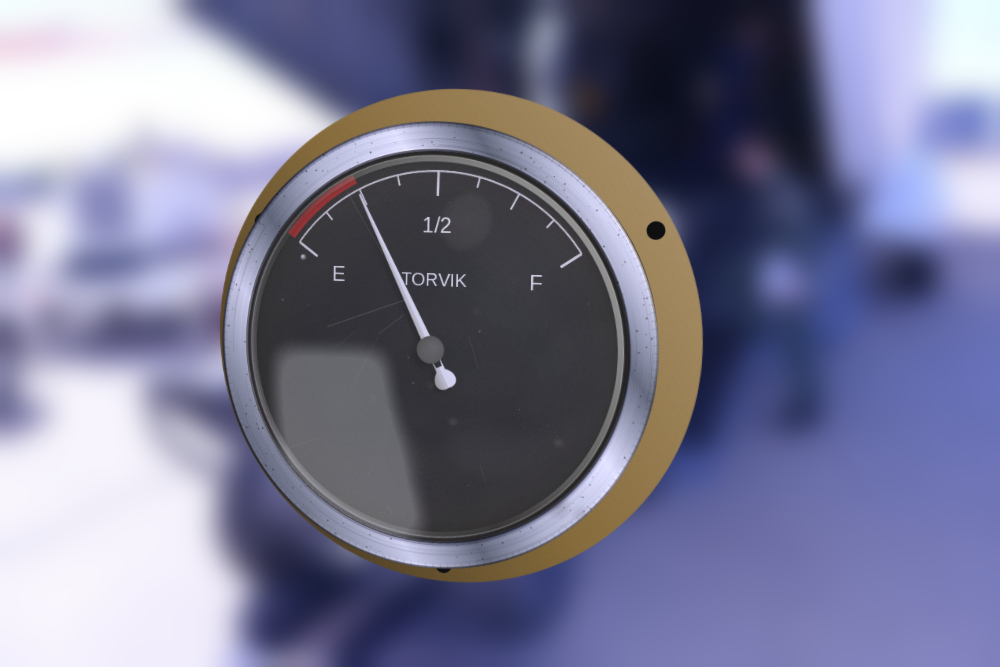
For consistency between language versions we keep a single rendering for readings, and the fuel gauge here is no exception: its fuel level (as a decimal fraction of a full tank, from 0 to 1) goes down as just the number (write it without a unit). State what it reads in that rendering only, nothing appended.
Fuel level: 0.25
